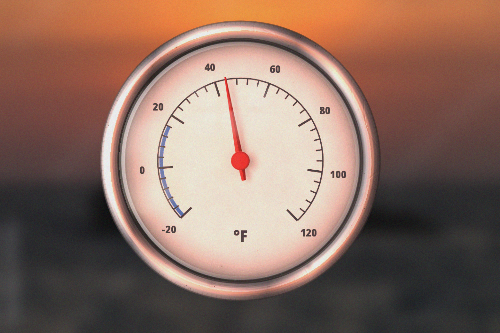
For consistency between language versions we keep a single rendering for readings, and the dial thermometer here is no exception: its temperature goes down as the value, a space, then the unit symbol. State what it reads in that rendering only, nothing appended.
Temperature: 44 °F
